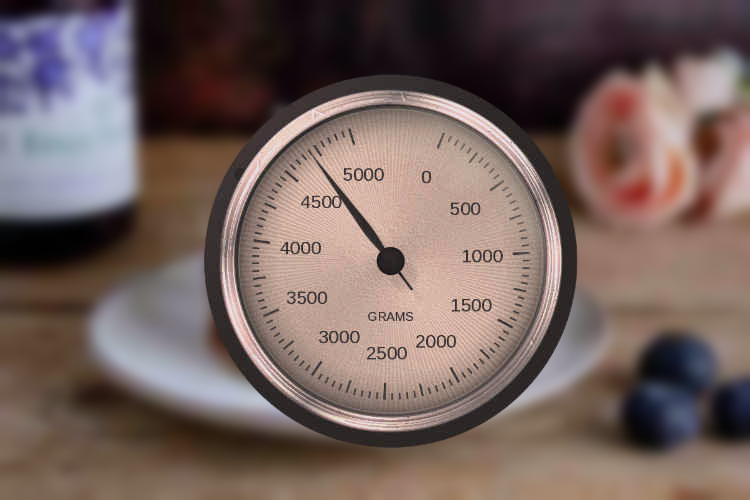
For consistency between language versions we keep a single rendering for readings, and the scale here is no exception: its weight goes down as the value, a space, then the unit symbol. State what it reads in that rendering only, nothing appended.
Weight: 4700 g
